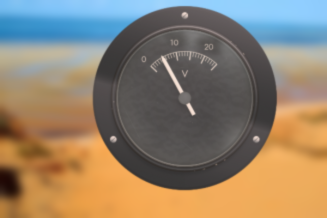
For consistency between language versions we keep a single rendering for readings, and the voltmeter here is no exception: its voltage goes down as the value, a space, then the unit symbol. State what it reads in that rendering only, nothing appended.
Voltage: 5 V
